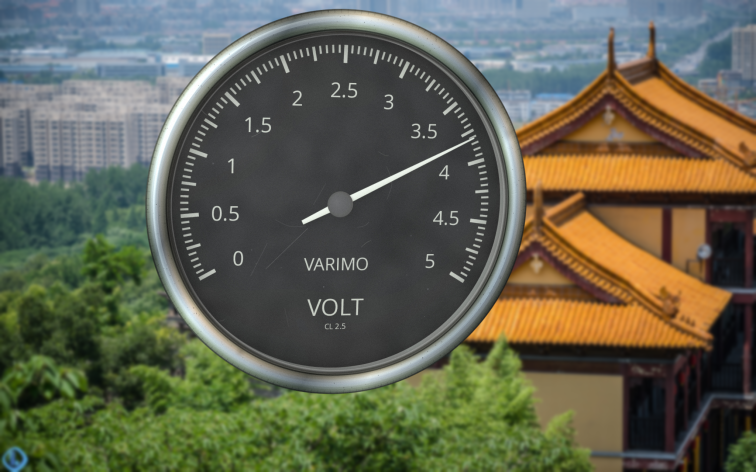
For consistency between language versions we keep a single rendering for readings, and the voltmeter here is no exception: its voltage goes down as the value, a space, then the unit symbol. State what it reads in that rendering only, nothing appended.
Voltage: 3.8 V
